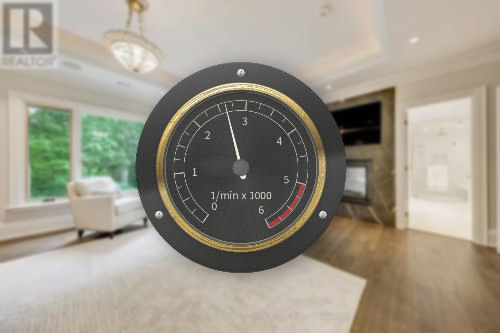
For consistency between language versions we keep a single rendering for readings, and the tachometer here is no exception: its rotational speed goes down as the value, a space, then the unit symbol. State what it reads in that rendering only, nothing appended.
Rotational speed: 2625 rpm
